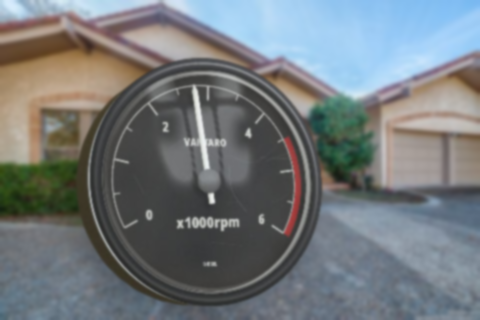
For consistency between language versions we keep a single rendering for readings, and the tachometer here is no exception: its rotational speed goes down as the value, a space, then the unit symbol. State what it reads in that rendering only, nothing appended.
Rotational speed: 2750 rpm
